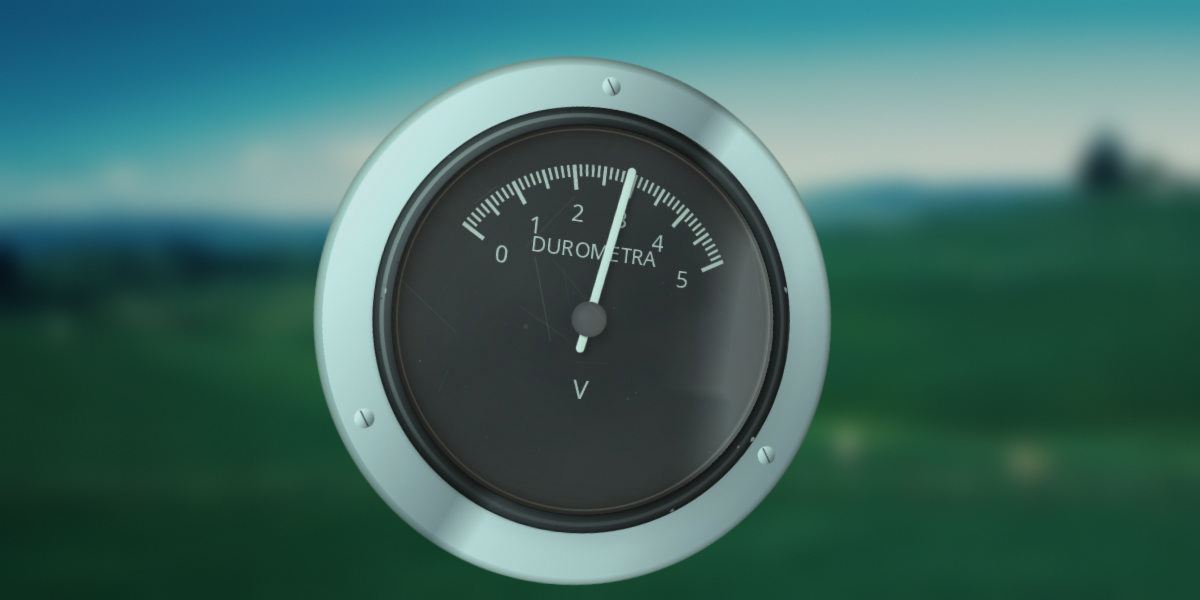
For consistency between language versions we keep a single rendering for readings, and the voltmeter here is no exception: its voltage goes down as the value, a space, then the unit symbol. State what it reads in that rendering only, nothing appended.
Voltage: 2.9 V
